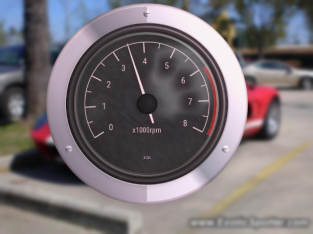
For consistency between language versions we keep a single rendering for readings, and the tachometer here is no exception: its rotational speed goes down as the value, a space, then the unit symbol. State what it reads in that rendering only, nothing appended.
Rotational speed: 3500 rpm
